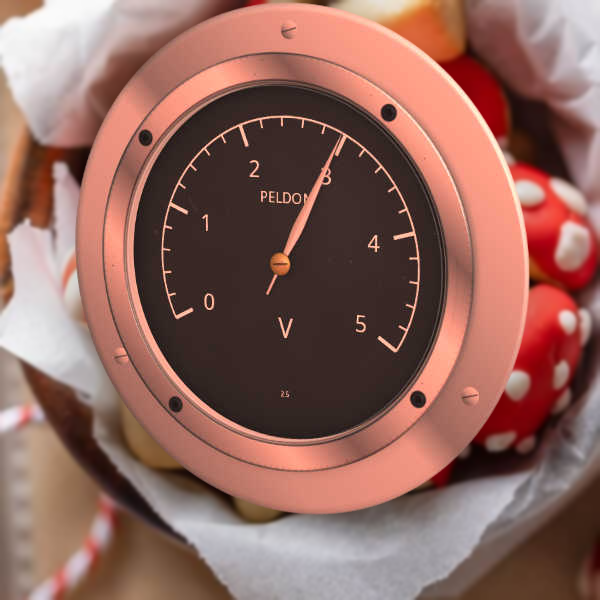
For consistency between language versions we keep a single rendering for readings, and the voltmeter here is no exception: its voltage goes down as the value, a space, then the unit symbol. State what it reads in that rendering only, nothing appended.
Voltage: 3 V
